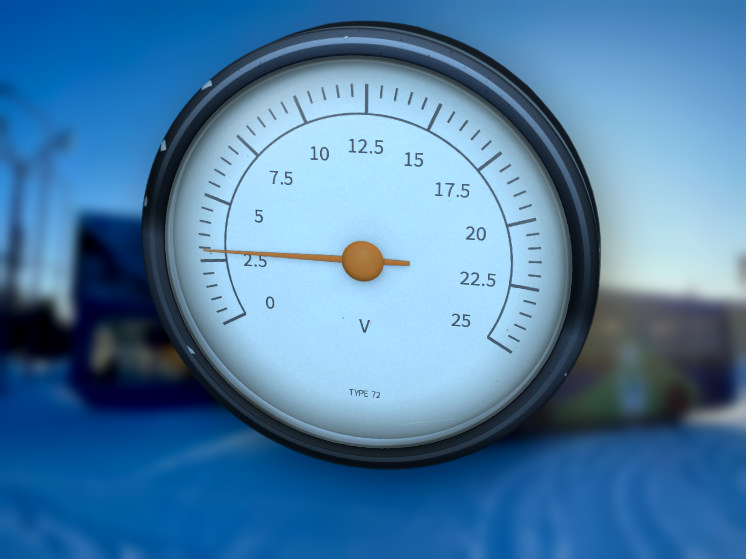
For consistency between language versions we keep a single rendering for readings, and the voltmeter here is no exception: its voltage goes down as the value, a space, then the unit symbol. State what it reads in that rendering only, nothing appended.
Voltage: 3 V
